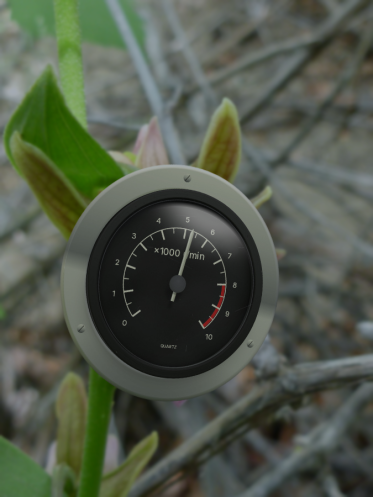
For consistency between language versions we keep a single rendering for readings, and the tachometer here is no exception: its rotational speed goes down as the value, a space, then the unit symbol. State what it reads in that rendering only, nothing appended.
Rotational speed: 5250 rpm
